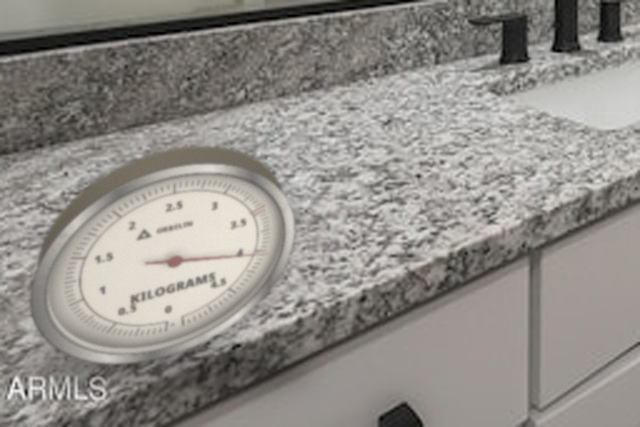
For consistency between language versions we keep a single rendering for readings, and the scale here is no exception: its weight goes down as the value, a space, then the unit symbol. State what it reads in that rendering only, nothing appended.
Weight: 4 kg
